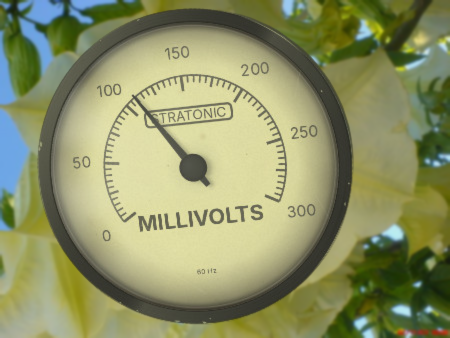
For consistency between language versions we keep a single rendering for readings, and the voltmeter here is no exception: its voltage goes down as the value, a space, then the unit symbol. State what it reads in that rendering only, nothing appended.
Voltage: 110 mV
